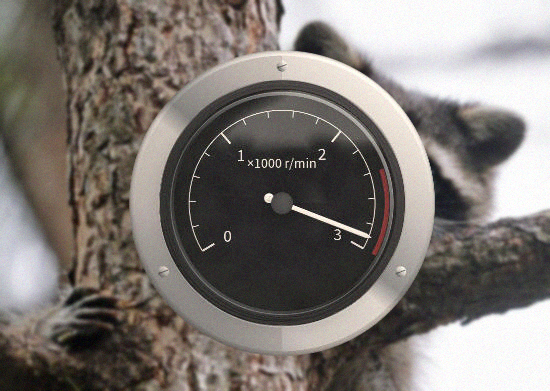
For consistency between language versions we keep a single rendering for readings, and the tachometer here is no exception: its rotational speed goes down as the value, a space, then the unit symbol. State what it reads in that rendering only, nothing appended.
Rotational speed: 2900 rpm
